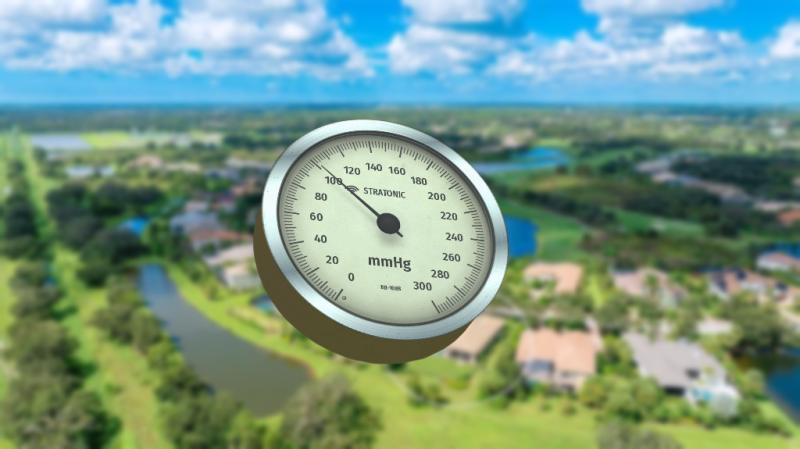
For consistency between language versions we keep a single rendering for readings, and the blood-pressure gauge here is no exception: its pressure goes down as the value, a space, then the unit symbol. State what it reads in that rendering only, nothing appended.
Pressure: 100 mmHg
